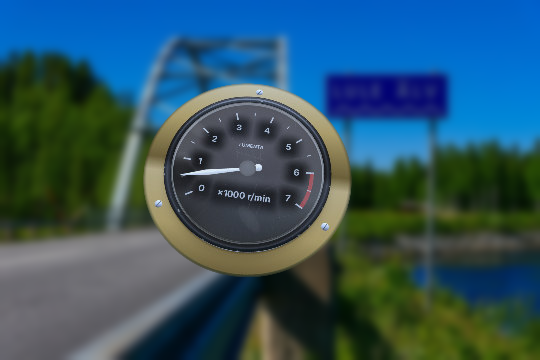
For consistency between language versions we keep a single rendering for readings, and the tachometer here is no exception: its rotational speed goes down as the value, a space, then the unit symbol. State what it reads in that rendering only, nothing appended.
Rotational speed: 500 rpm
